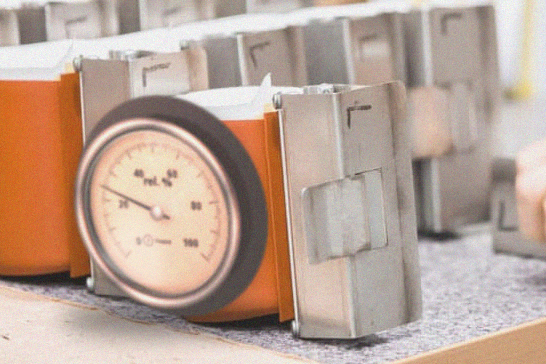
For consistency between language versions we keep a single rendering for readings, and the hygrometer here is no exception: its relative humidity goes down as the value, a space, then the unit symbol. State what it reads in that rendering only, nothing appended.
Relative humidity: 25 %
